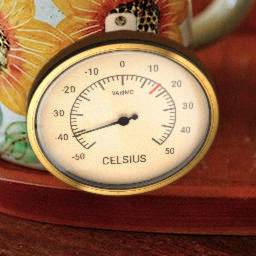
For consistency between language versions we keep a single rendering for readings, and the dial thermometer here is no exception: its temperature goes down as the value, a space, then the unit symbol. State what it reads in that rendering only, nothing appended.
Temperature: -40 °C
